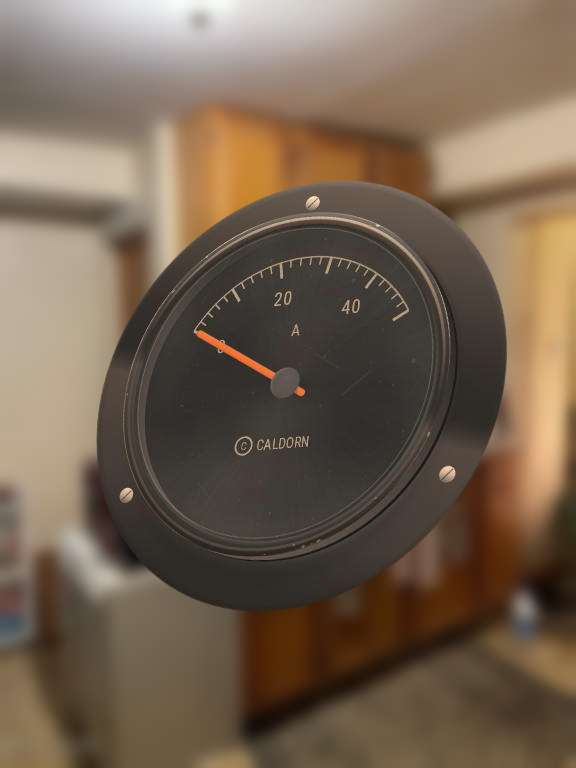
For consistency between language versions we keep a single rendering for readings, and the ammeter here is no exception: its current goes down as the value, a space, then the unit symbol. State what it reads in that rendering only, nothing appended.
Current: 0 A
